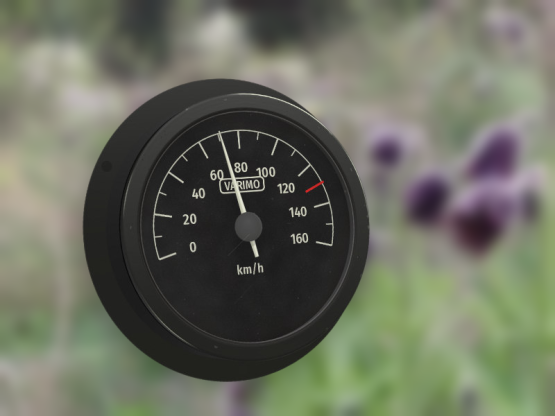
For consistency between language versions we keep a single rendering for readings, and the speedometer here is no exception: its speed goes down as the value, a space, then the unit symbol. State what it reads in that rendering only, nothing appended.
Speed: 70 km/h
